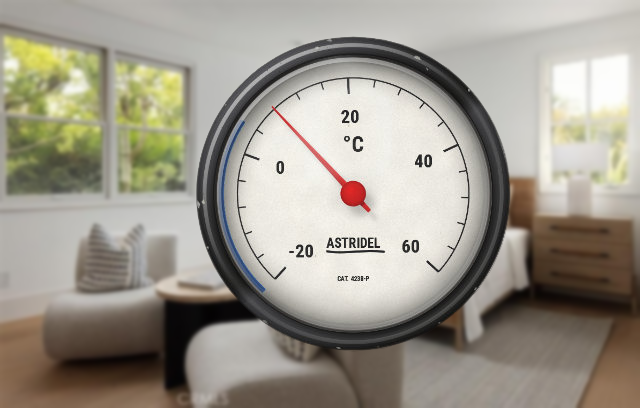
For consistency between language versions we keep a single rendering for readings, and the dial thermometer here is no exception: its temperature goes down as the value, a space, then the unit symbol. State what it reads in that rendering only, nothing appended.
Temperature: 8 °C
